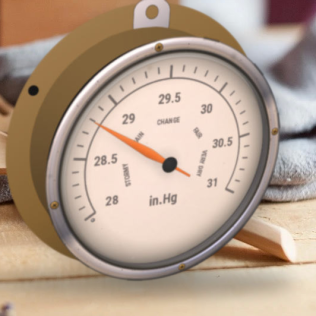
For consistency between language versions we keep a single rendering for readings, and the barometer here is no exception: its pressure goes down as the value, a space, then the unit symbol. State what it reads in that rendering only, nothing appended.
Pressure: 28.8 inHg
